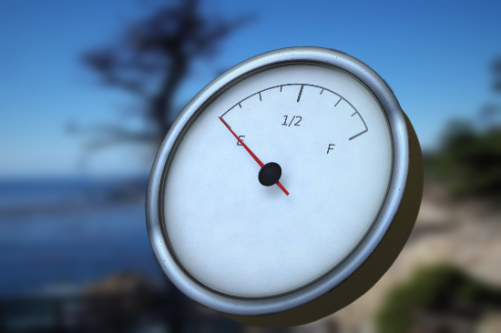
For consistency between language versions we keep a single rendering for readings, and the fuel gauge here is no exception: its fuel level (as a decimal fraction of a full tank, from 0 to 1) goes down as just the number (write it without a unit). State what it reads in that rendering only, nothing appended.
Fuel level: 0
